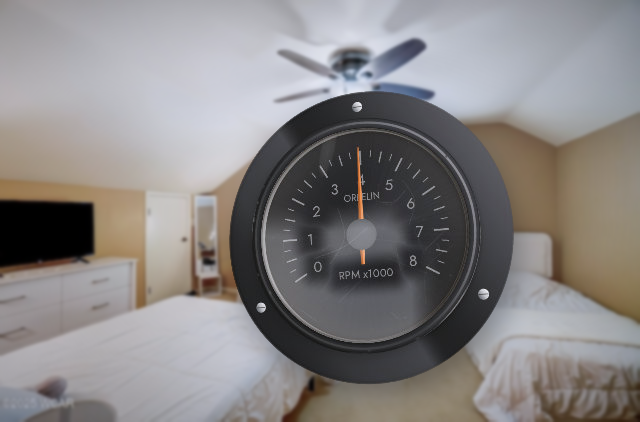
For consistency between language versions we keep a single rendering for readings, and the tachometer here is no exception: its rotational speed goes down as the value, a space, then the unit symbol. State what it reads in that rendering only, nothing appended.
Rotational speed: 4000 rpm
